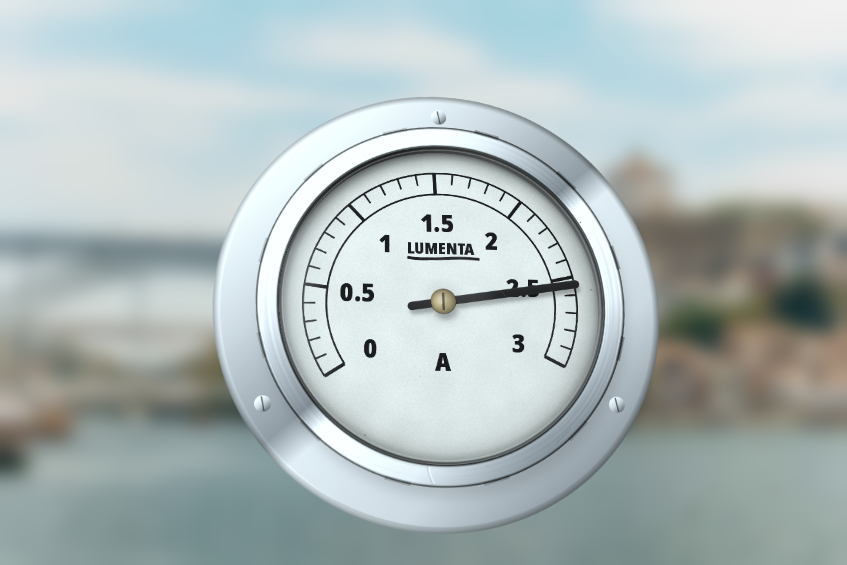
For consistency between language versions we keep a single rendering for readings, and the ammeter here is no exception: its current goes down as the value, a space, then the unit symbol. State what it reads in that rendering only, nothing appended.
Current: 2.55 A
